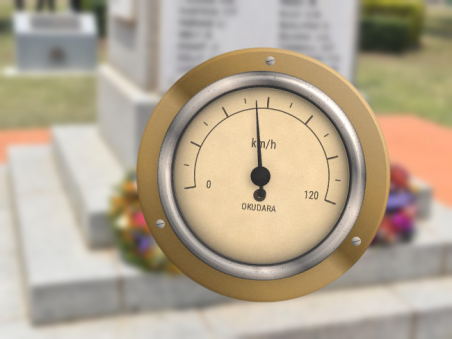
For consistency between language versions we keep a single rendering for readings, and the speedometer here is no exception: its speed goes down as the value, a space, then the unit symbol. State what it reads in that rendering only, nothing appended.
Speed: 55 km/h
